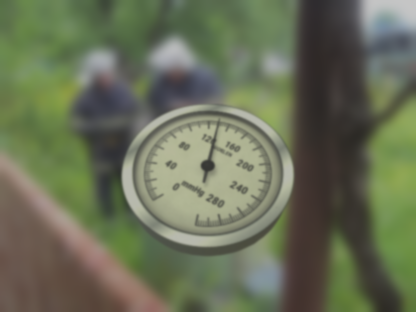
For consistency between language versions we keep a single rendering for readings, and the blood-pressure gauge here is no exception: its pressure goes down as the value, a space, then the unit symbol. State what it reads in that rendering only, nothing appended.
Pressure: 130 mmHg
